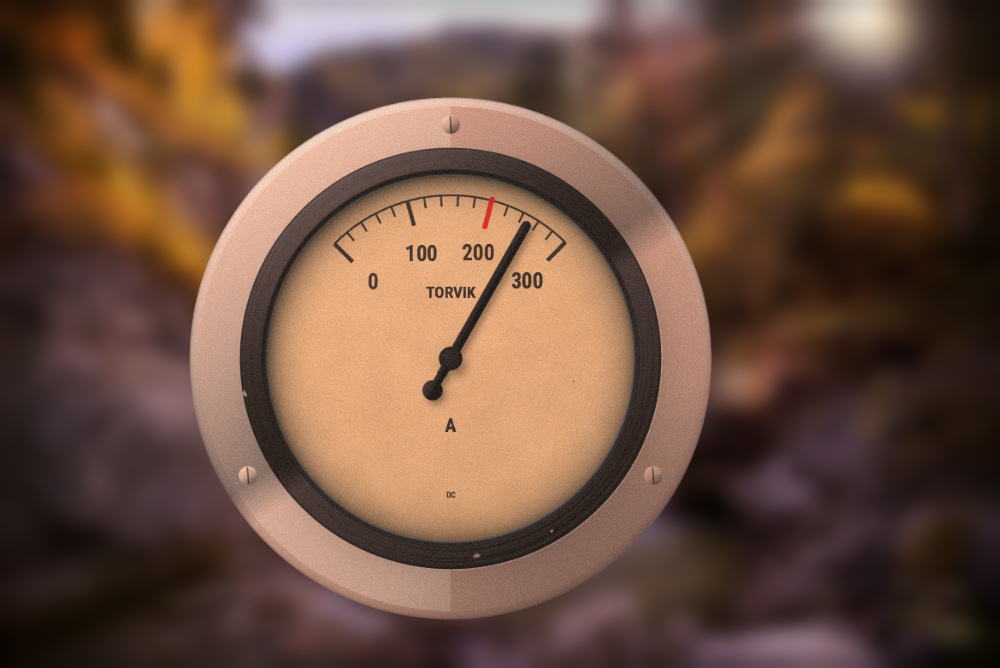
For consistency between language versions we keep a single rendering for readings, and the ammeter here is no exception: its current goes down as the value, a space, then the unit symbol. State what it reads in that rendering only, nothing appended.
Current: 250 A
